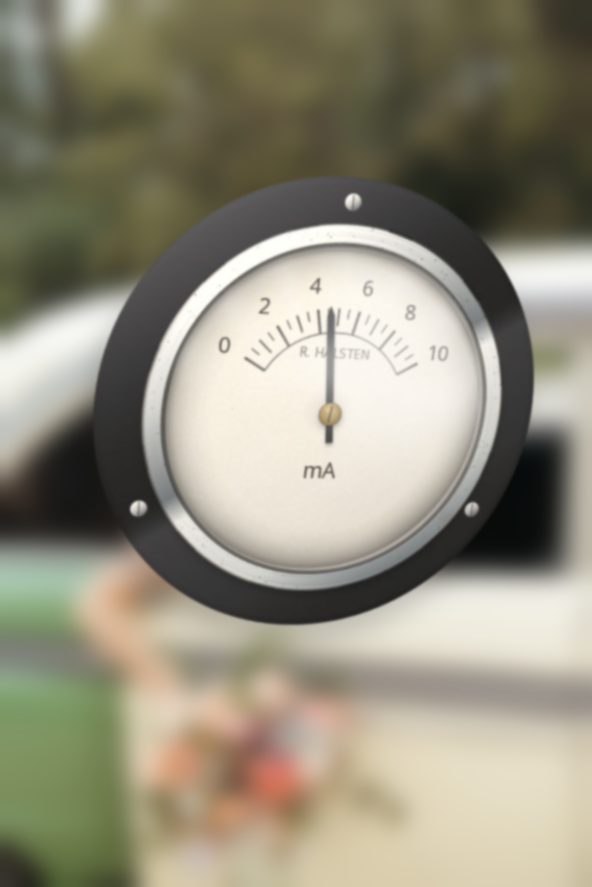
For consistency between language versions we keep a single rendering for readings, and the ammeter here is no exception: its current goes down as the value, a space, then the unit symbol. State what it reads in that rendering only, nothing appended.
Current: 4.5 mA
